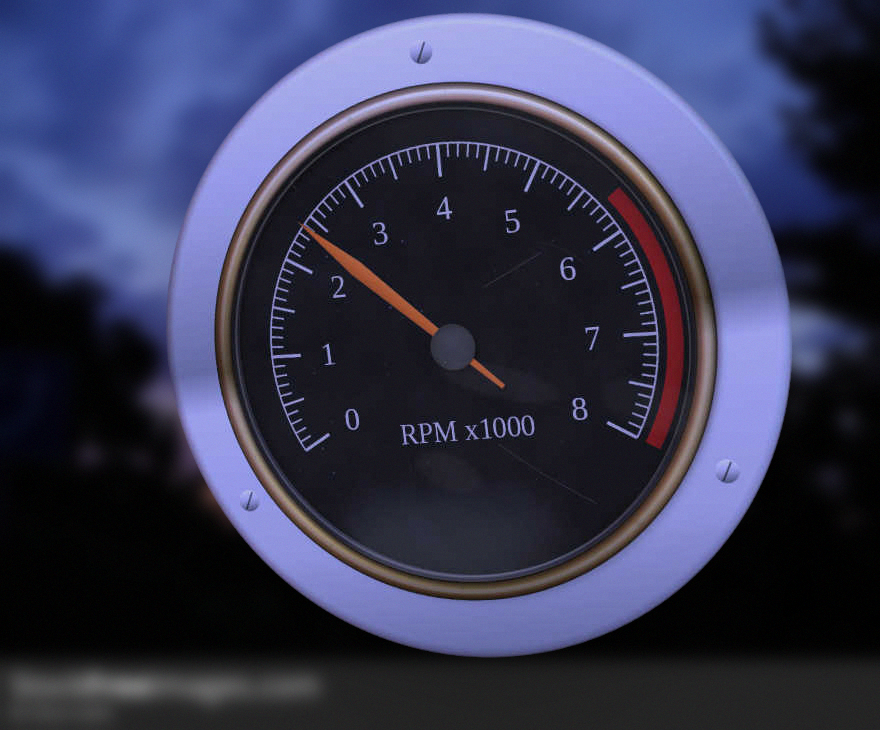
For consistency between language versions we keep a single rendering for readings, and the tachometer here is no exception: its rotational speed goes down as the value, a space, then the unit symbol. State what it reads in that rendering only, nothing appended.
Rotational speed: 2400 rpm
